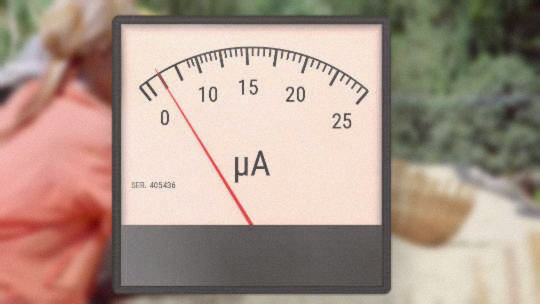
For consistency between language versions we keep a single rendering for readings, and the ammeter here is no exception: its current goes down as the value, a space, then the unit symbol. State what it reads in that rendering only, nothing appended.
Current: 5 µA
